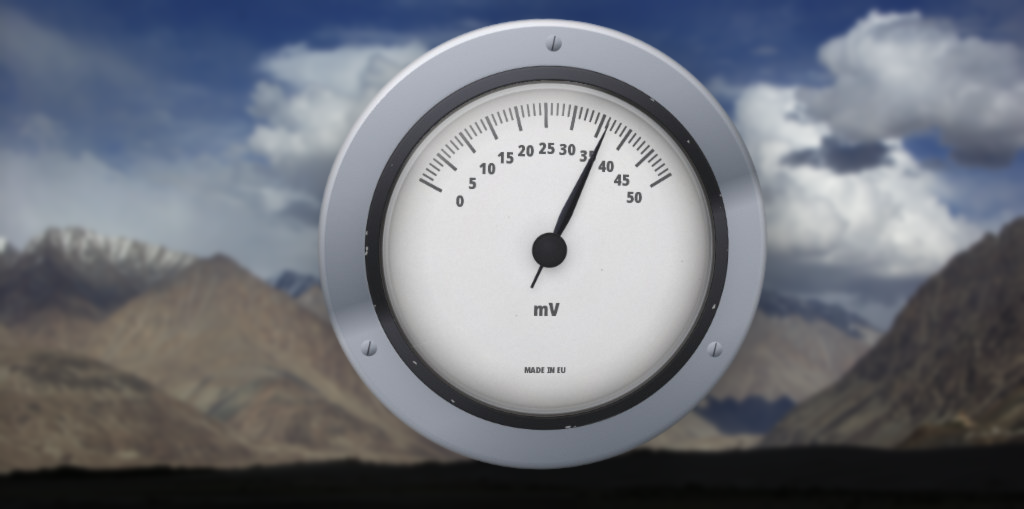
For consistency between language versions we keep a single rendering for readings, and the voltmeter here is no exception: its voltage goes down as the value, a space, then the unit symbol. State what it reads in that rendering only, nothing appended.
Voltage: 36 mV
